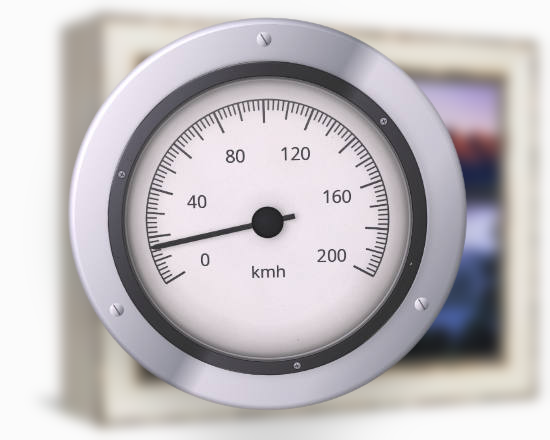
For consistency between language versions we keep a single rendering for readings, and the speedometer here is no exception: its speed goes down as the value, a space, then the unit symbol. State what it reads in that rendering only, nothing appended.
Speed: 16 km/h
